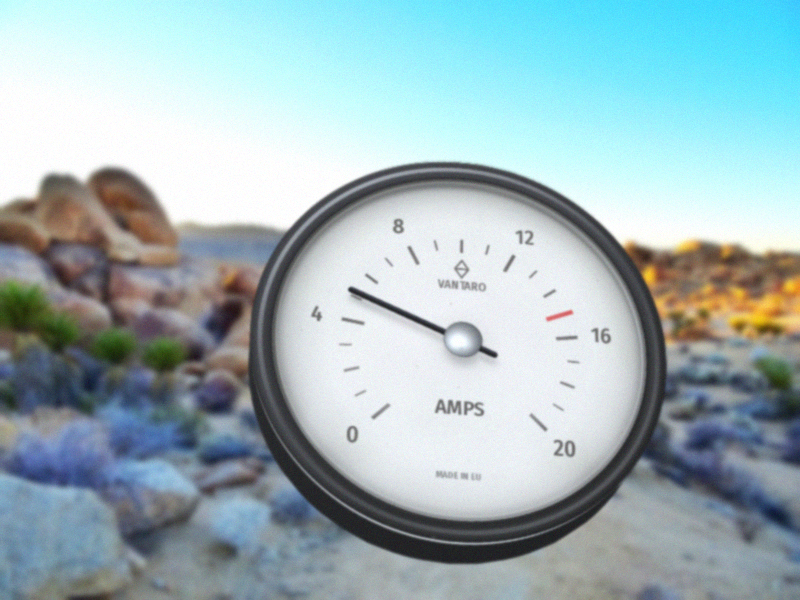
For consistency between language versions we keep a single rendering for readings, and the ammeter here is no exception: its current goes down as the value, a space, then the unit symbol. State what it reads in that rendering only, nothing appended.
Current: 5 A
